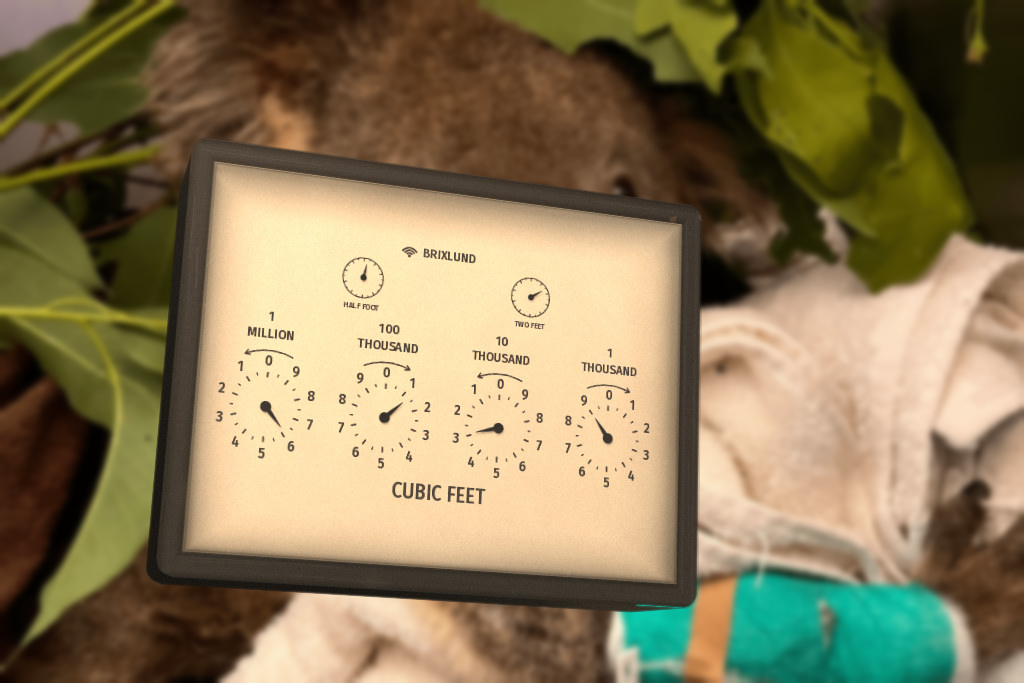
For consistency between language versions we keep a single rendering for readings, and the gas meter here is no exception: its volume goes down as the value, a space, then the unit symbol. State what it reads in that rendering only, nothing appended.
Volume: 612900 ft³
